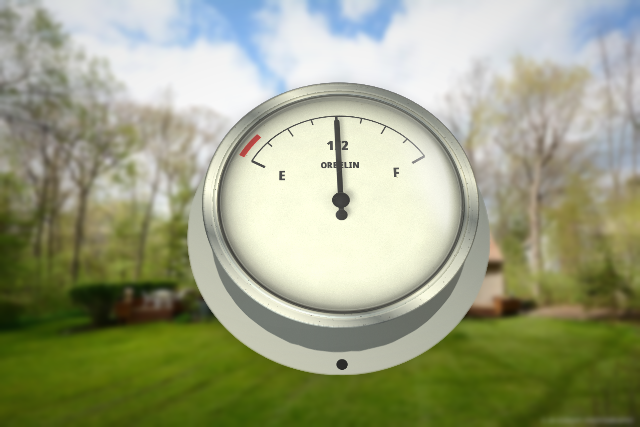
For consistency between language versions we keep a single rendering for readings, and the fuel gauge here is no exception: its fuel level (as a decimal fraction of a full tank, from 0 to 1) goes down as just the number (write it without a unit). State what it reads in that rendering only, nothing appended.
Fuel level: 0.5
